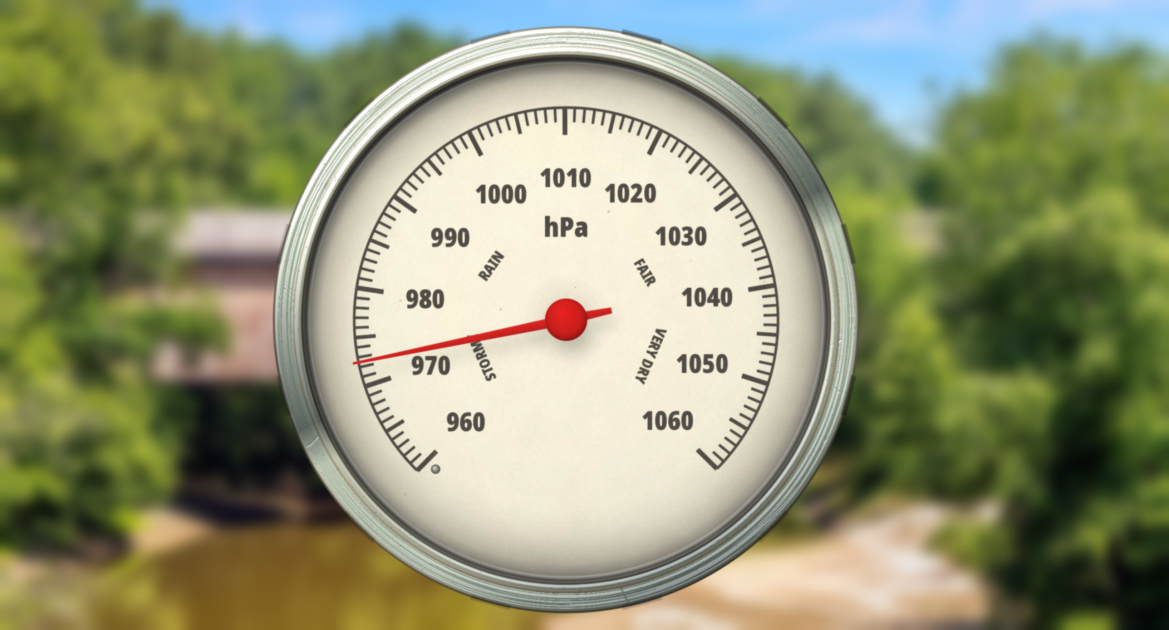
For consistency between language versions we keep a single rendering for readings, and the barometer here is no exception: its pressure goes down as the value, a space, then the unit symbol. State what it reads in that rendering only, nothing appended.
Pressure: 972.5 hPa
